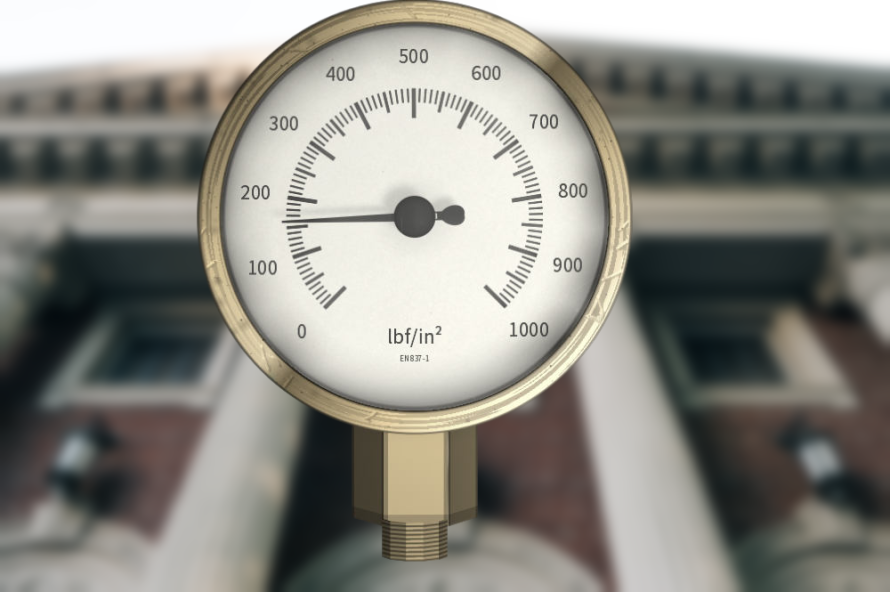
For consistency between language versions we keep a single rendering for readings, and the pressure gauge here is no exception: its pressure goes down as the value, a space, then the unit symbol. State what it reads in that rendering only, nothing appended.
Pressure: 160 psi
